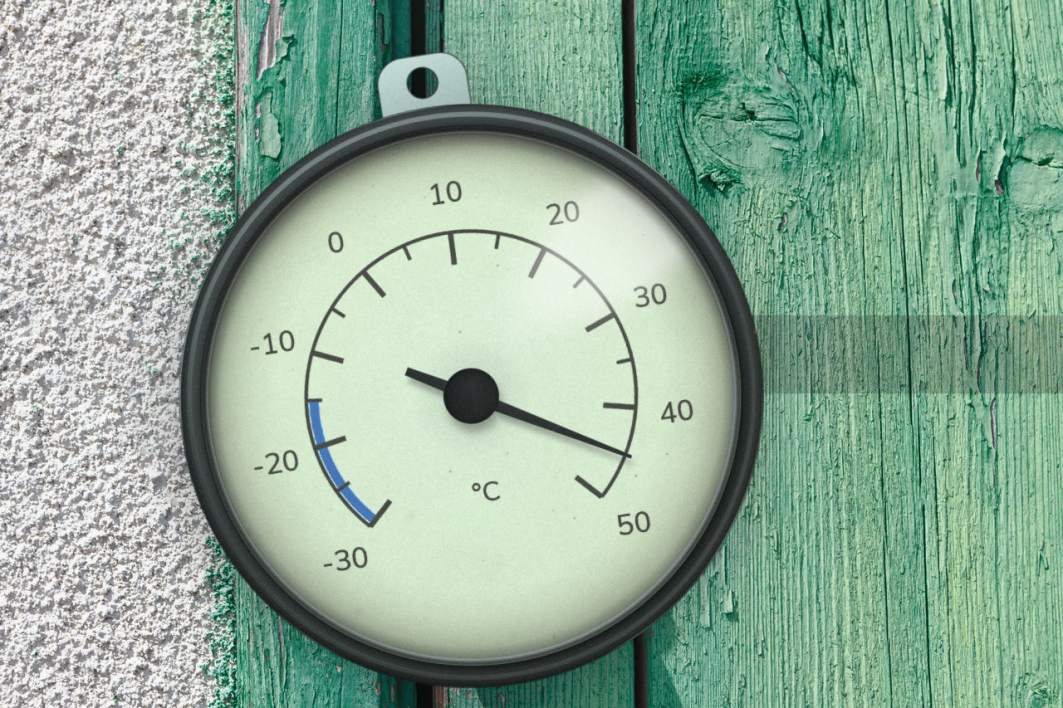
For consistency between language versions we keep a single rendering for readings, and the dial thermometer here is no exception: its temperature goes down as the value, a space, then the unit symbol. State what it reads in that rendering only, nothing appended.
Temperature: 45 °C
